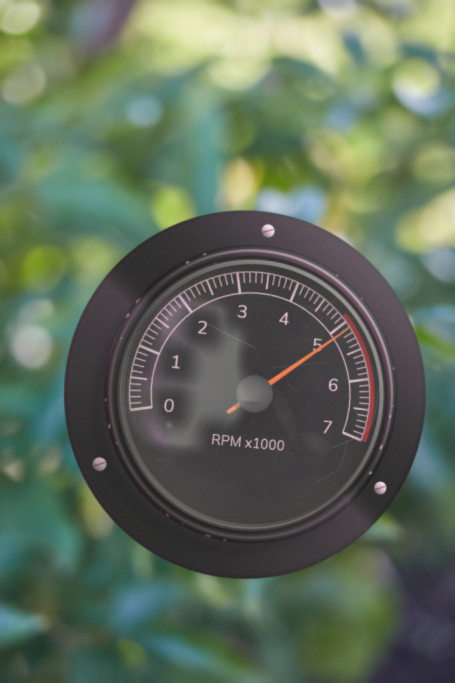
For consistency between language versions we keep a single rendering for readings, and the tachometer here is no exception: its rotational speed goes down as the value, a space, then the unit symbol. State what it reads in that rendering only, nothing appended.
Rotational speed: 5100 rpm
